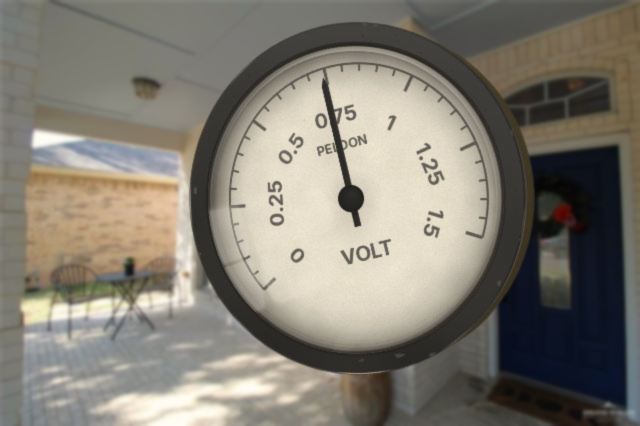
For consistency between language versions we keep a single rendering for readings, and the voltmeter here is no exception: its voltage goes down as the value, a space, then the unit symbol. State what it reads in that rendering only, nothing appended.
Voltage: 0.75 V
